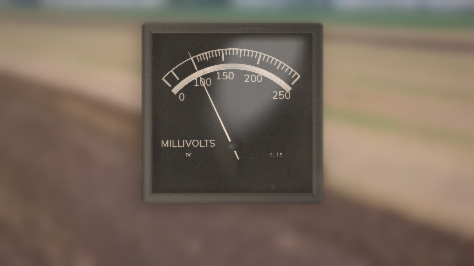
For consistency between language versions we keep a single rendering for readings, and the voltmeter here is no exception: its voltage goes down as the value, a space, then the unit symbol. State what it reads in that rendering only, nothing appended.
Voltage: 100 mV
